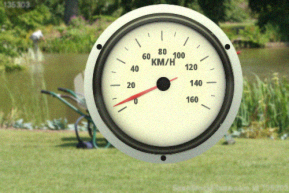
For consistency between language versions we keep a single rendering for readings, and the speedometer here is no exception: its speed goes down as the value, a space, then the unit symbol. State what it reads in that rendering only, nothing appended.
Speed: 5 km/h
